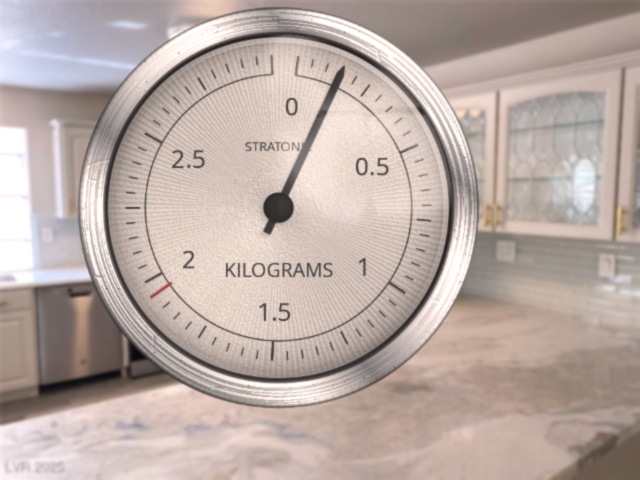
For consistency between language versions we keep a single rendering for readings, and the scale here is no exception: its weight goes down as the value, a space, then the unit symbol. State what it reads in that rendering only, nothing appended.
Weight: 0.15 kg
